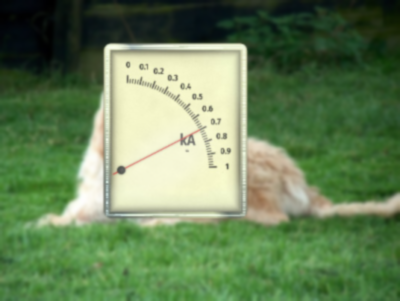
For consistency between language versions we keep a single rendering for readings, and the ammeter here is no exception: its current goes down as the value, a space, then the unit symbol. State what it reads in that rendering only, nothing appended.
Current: 0.7 kA
